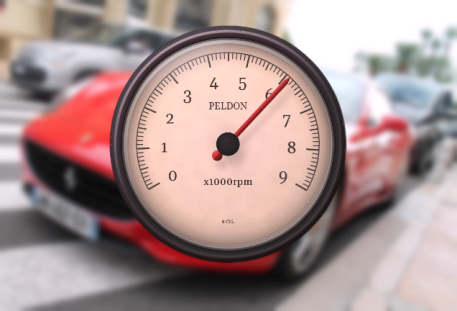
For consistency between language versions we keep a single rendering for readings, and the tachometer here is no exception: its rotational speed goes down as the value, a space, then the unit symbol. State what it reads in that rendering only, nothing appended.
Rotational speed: 6100 rpm
